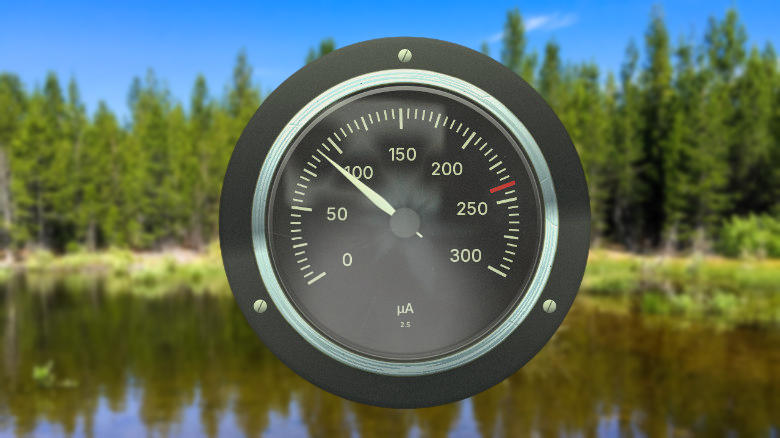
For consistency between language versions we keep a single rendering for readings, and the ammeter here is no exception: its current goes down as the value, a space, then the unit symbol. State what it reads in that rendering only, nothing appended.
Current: 90 µA
